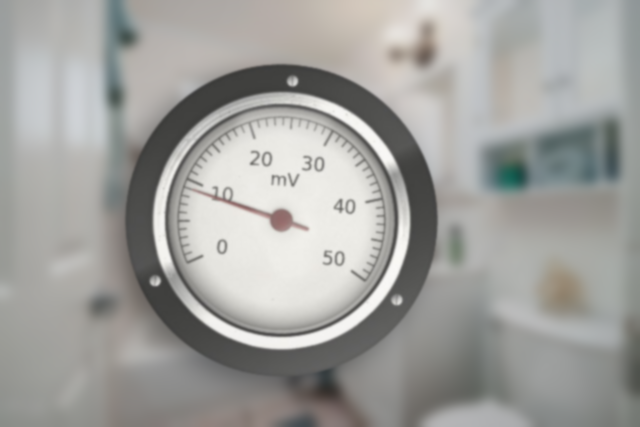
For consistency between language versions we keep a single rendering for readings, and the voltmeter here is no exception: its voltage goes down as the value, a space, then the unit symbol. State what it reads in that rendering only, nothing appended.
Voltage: 9 mV
